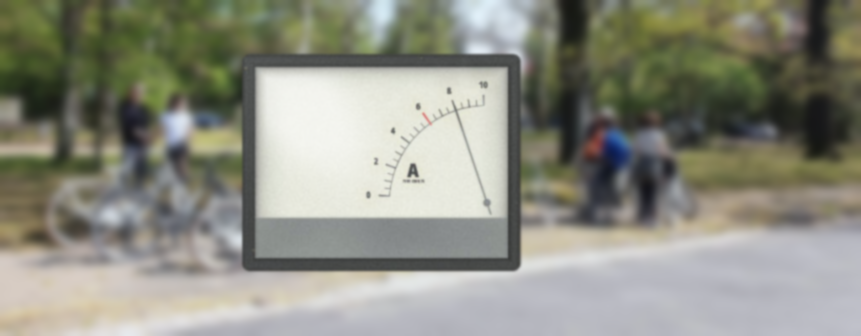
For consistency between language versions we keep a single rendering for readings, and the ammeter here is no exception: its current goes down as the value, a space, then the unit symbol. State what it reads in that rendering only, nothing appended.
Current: 8 A
